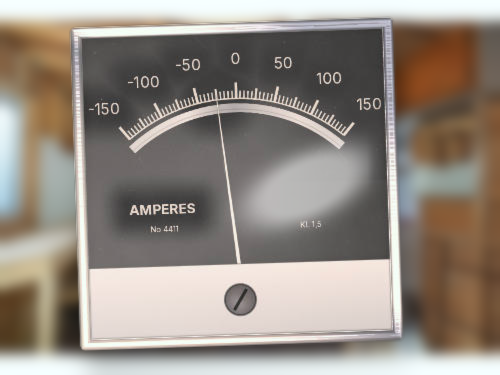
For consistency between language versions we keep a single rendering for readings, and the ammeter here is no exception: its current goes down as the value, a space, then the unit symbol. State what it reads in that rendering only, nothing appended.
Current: -25 A
